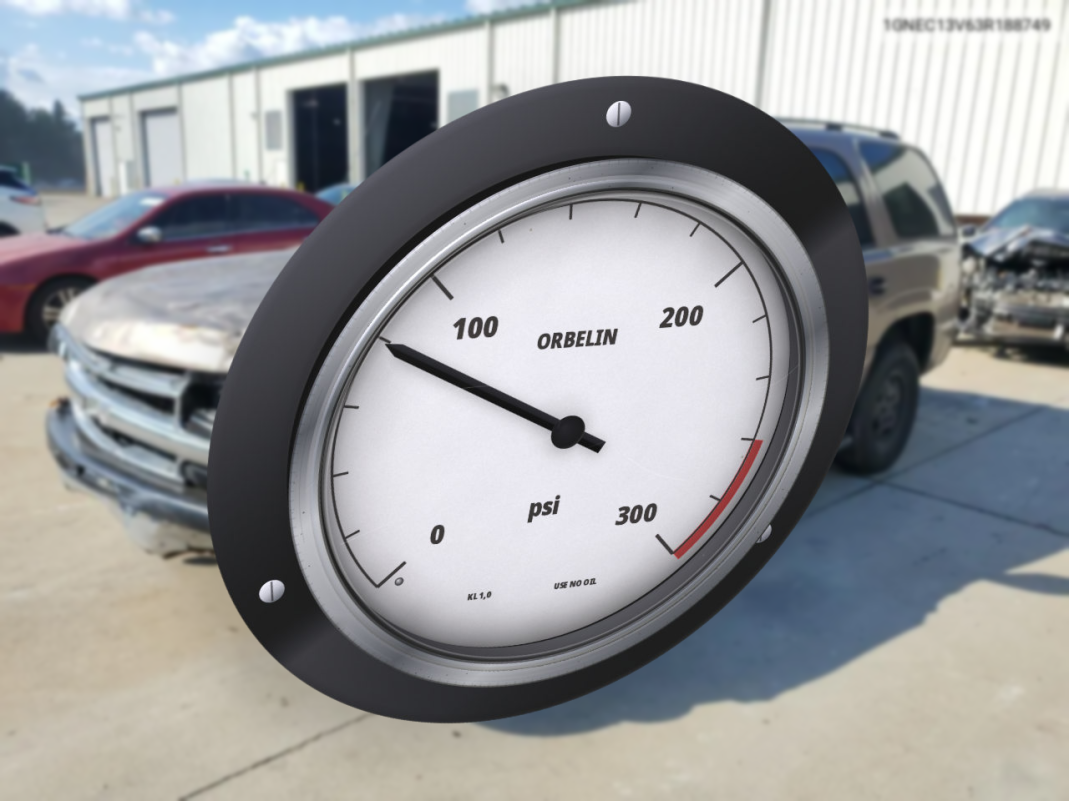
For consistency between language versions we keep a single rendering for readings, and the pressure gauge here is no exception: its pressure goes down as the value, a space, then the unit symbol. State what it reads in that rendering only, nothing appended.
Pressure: 80 psi
